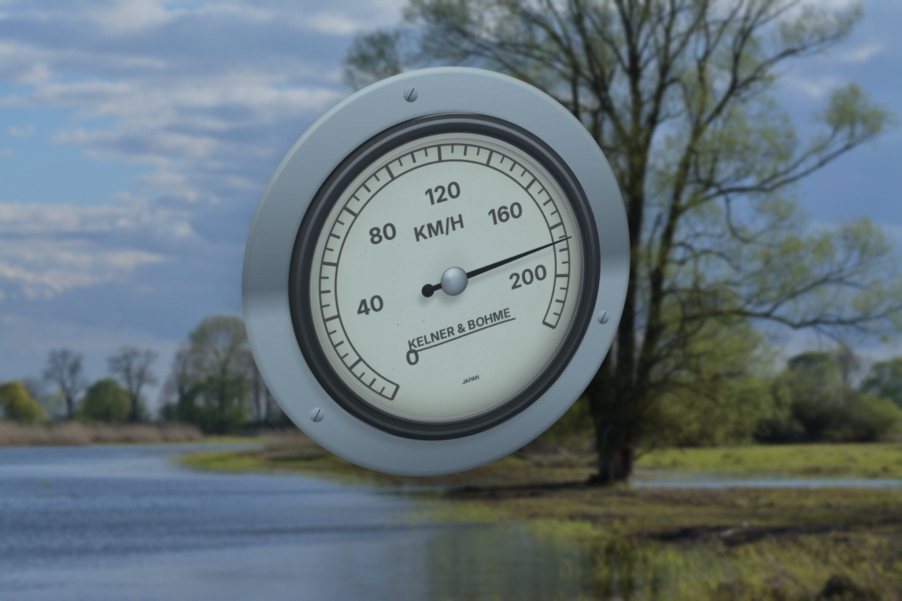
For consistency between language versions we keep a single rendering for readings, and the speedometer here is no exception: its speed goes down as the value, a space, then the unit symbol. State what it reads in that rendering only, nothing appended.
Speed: 185 km/h
